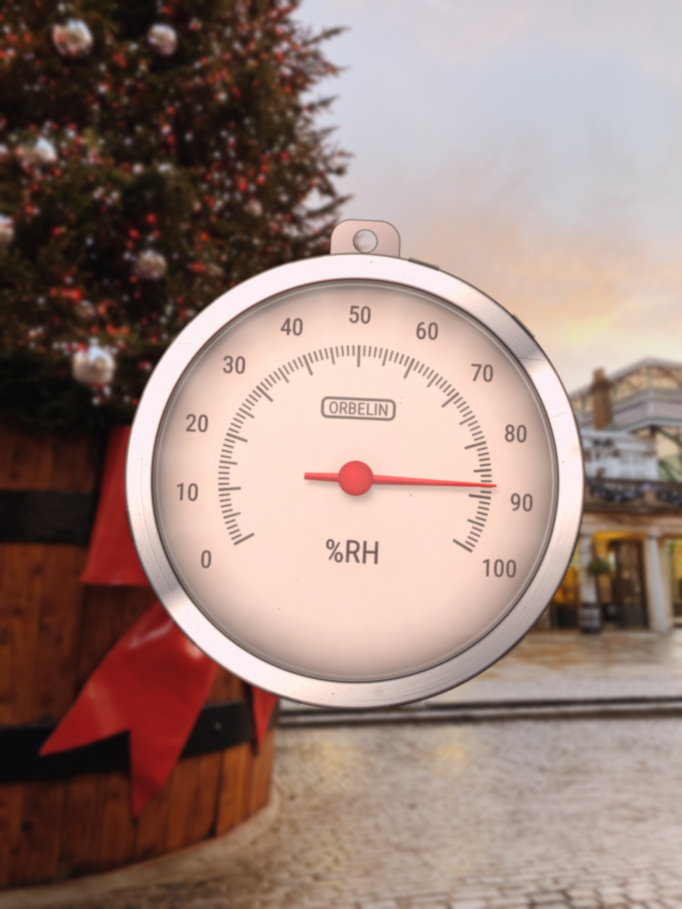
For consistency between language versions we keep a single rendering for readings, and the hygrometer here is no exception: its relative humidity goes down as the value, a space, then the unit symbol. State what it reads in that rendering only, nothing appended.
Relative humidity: 88 %
